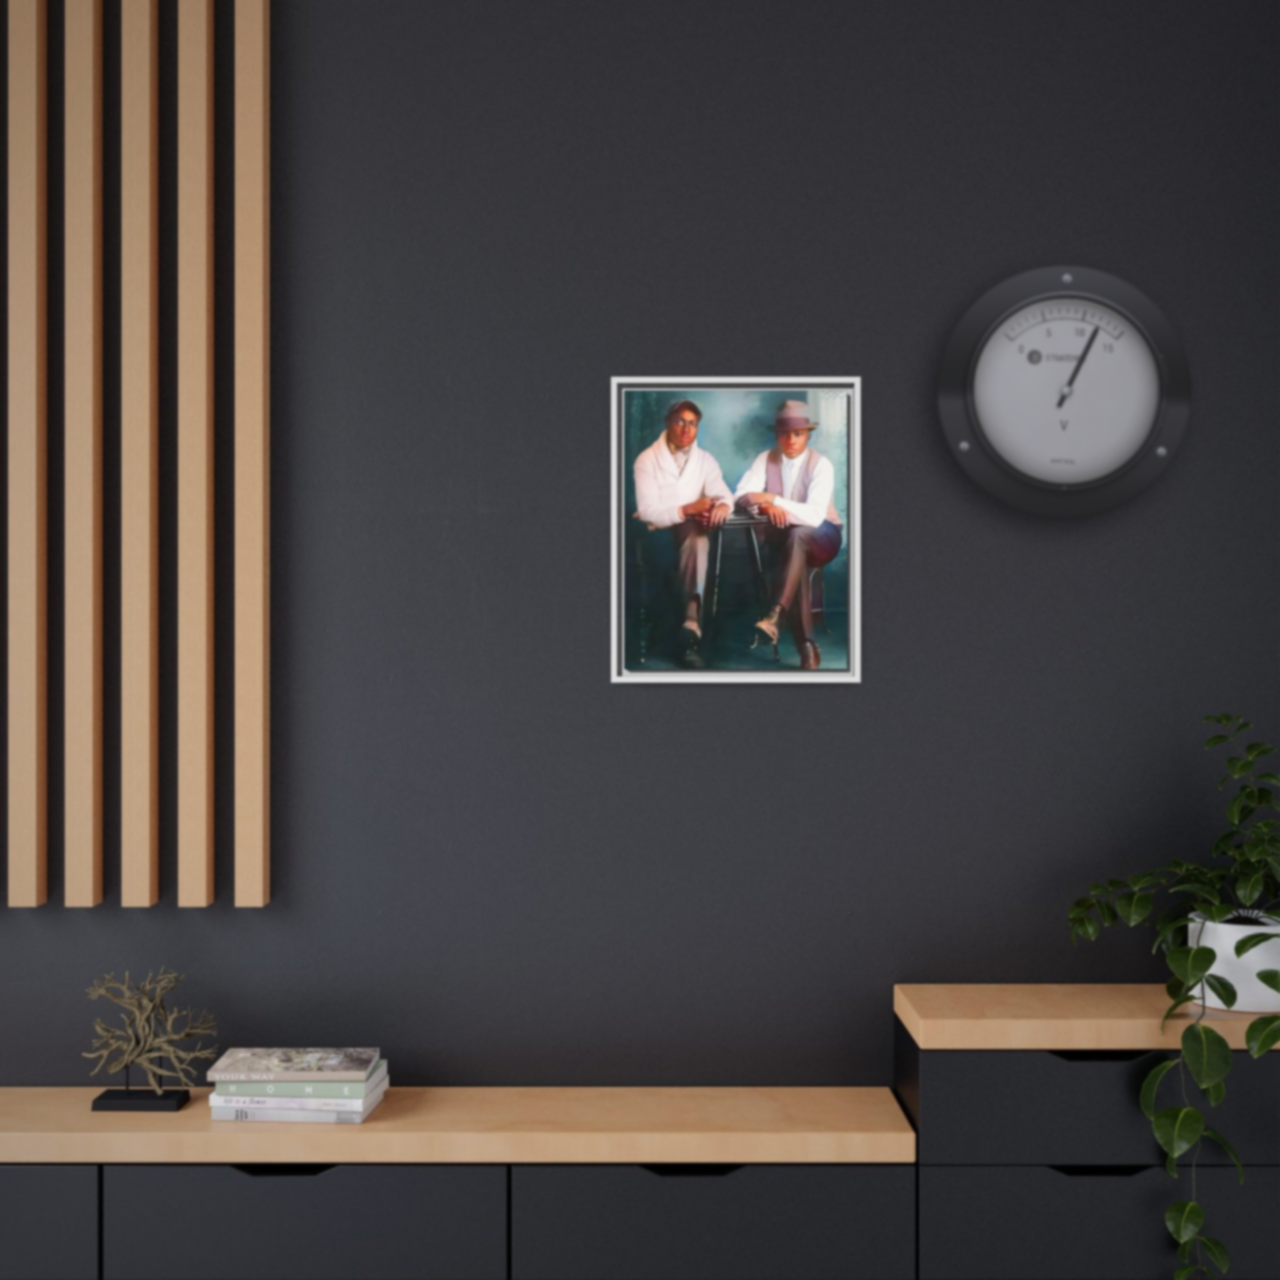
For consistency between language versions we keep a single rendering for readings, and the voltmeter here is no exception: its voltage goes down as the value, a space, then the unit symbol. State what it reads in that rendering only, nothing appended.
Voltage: 12 V
